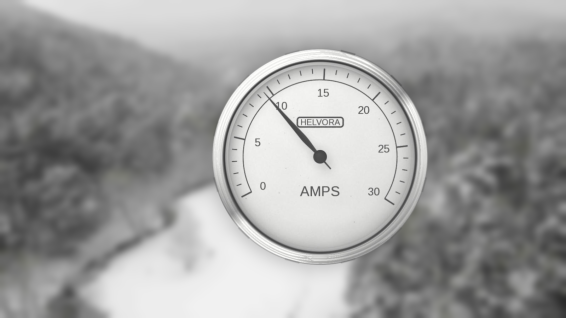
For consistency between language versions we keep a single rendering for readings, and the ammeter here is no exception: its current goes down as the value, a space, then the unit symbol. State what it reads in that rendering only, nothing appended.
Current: 9.5 A
